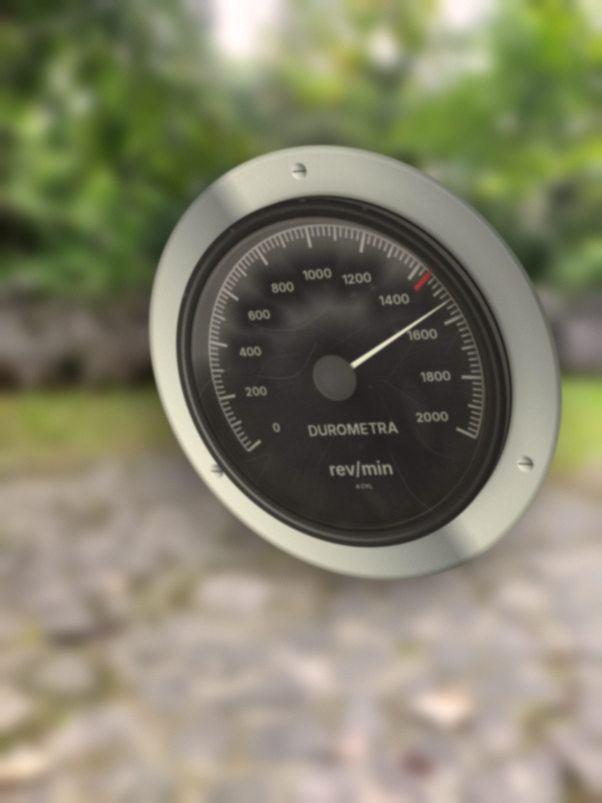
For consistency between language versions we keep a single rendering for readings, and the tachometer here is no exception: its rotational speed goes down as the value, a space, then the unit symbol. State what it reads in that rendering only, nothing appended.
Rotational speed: 1540 rpm
